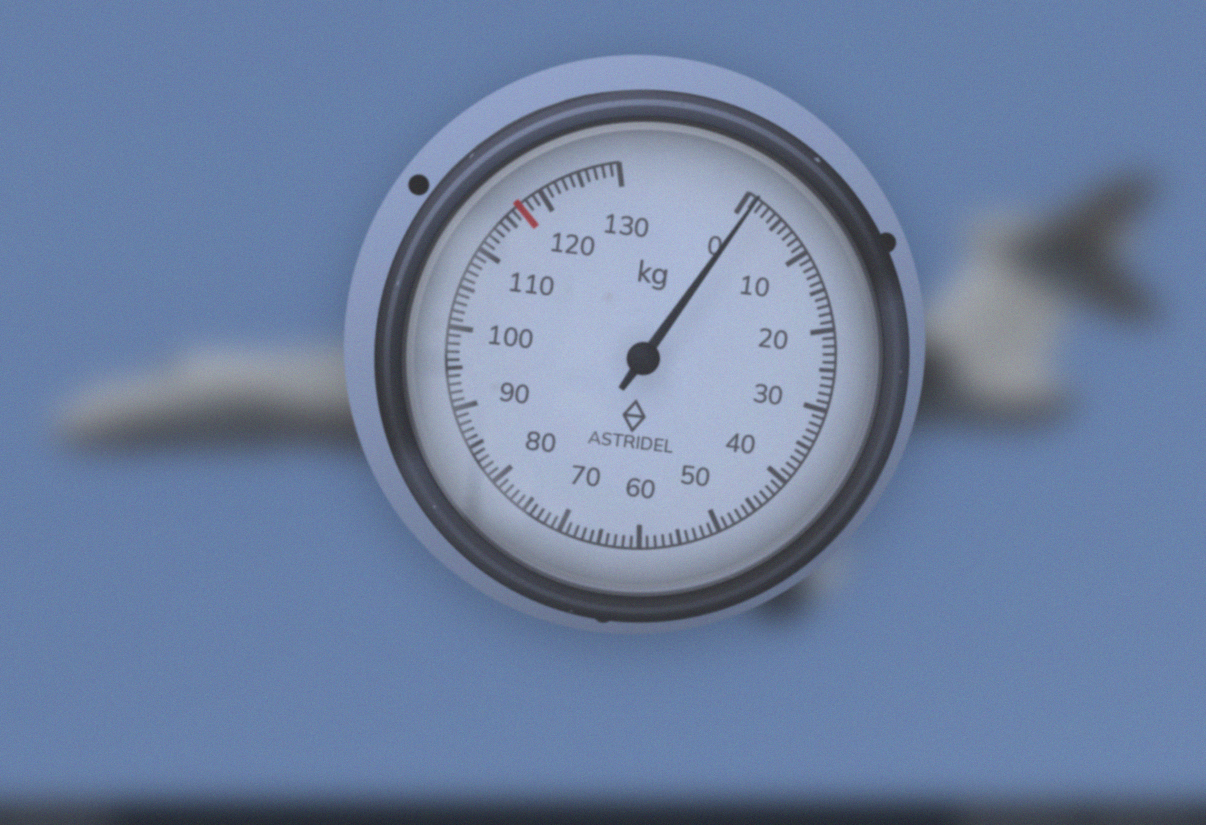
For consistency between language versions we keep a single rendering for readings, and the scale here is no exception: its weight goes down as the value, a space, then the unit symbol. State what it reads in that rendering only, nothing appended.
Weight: 1 kg
